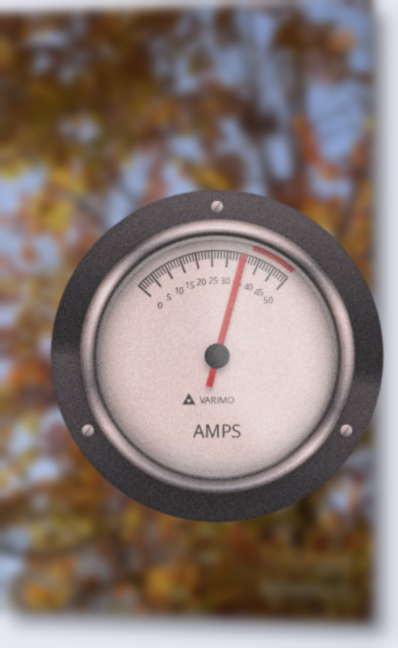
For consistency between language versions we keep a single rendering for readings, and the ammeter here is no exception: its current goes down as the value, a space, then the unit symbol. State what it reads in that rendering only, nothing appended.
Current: 35 A
